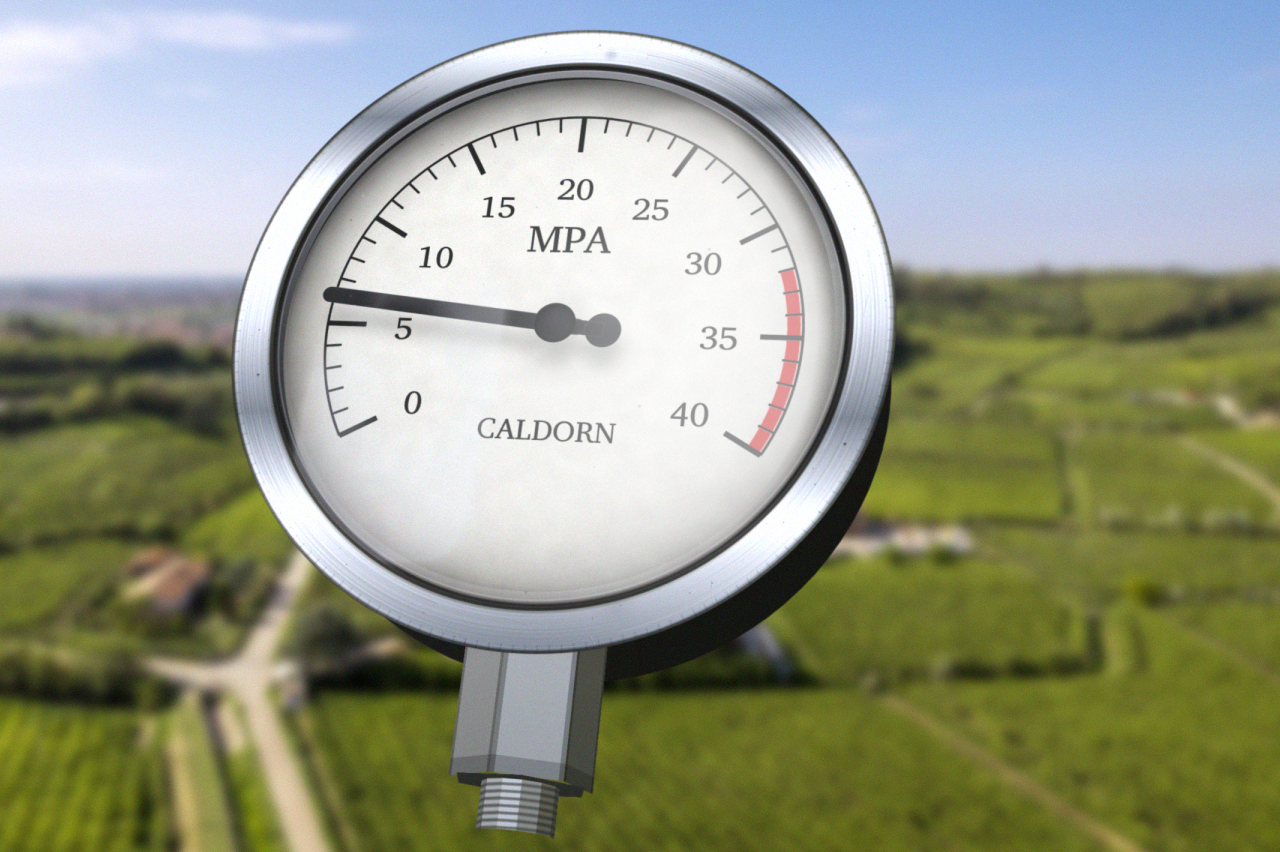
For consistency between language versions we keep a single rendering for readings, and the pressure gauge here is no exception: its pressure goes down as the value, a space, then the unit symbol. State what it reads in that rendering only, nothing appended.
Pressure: 6 MPa
